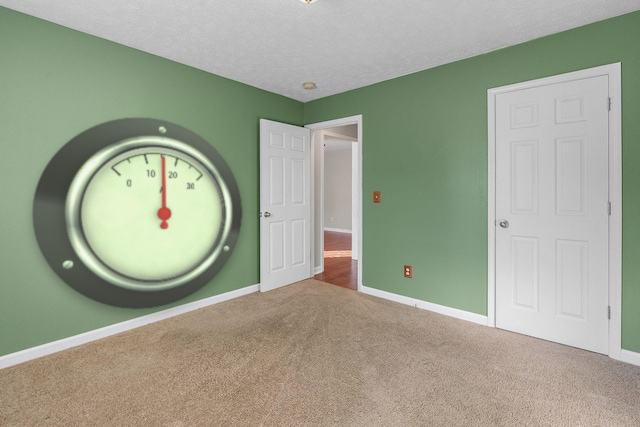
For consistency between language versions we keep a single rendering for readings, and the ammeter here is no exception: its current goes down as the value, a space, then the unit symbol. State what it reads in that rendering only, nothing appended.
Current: 15 A
